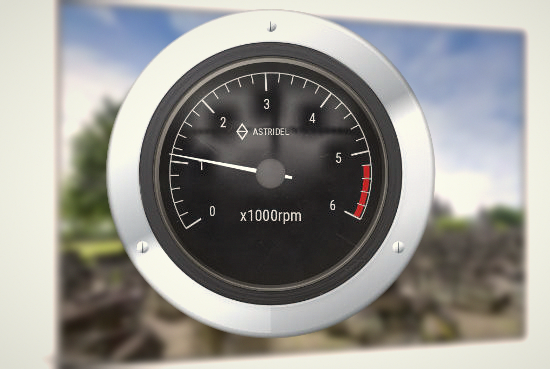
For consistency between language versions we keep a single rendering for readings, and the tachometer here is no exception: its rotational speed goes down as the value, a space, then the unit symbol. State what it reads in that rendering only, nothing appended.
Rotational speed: 1100 rpm
